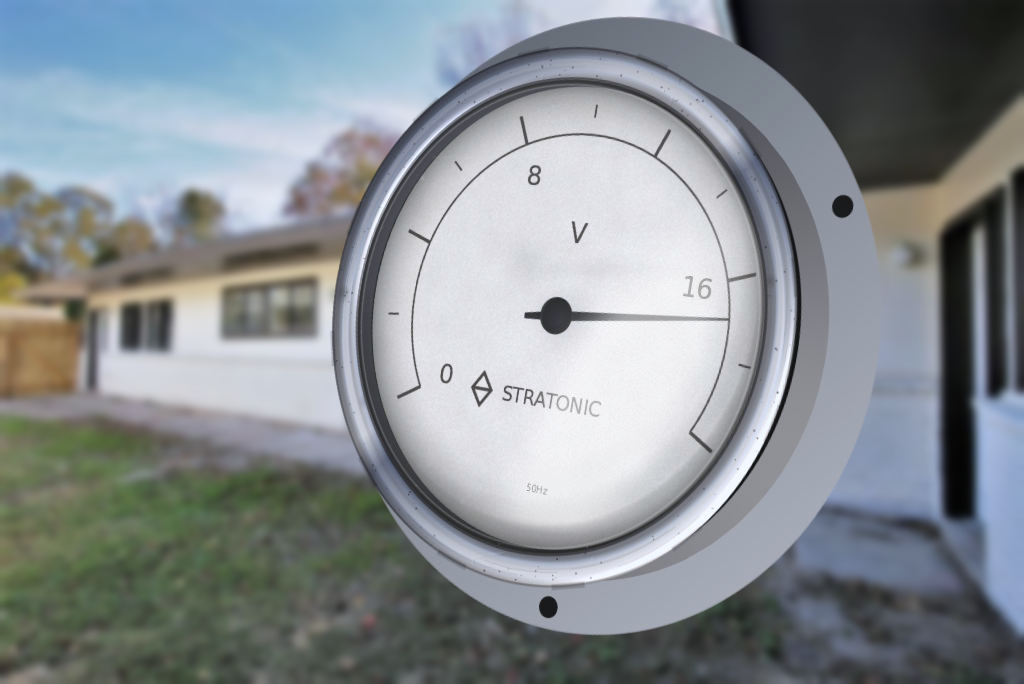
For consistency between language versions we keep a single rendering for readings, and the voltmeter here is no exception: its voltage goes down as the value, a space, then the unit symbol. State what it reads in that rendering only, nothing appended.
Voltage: 17 V
